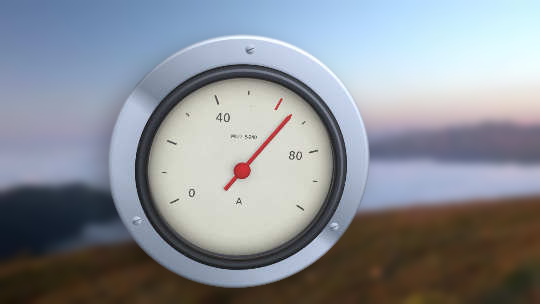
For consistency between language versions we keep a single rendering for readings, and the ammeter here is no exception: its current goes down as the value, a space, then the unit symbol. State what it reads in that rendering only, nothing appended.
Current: 65 A
